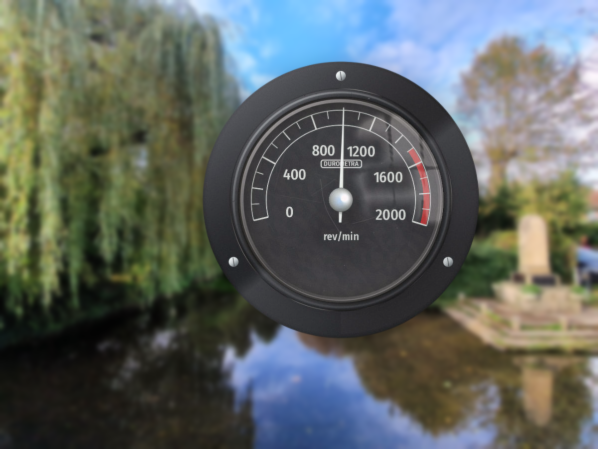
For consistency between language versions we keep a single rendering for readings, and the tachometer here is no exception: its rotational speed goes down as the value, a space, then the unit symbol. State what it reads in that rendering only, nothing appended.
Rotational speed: 1000 rpm
